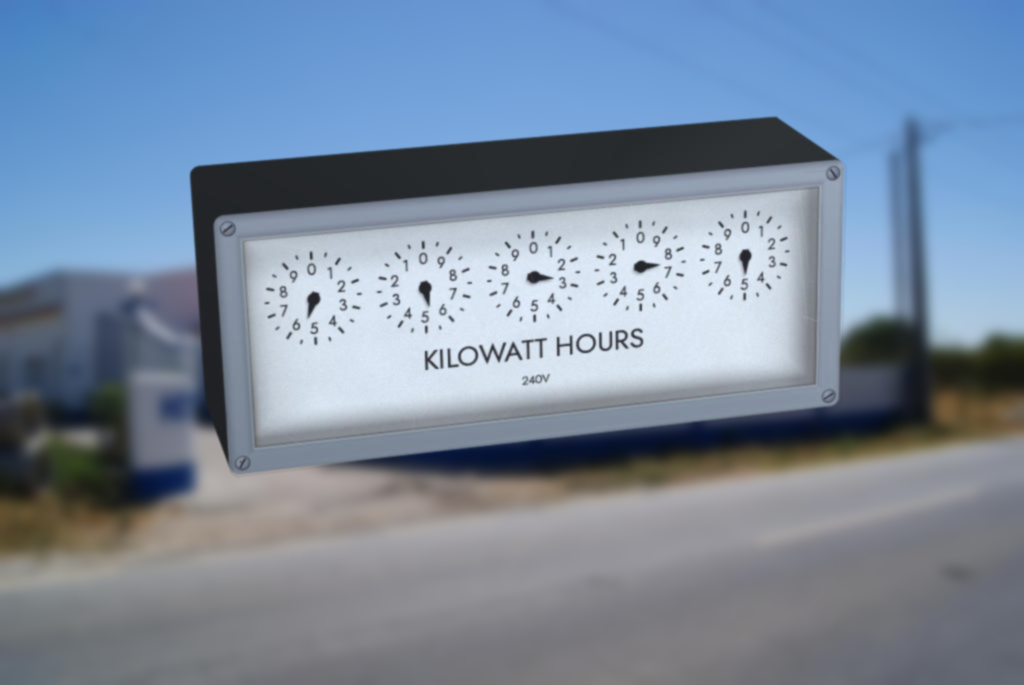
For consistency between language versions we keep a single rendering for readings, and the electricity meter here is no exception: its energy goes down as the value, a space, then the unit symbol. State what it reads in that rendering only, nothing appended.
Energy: 55275 kWh
